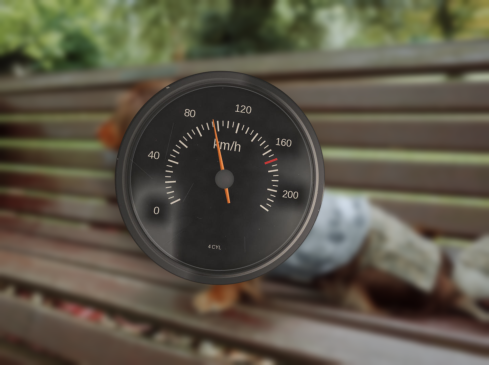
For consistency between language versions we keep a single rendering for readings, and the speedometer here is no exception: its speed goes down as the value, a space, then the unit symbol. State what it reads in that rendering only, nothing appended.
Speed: 95 km/h
